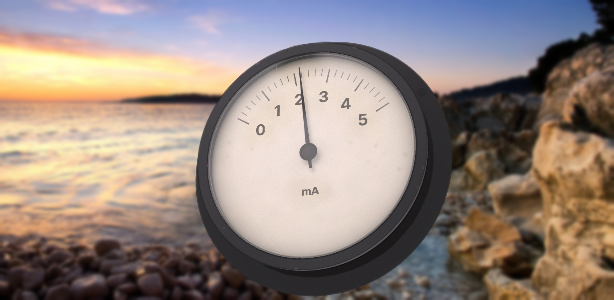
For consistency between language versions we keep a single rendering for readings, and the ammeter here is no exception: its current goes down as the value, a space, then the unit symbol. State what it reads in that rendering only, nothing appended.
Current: 2.2 mA
